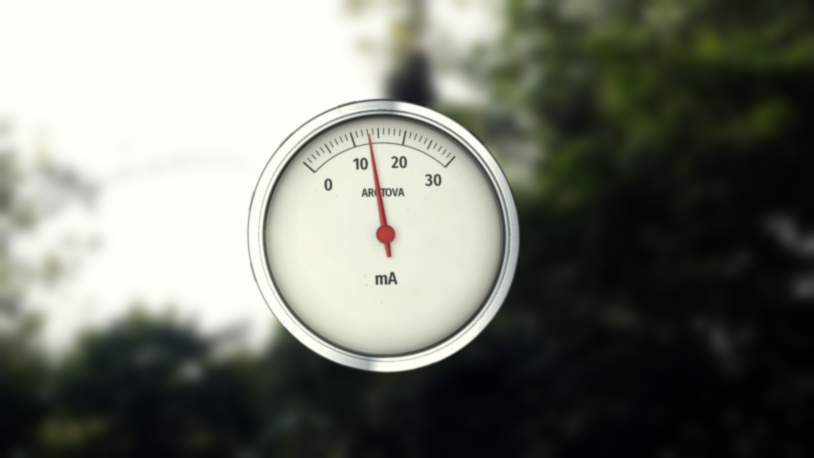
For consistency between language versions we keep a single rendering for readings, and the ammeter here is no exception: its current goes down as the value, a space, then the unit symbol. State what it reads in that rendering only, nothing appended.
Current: 13 mA
